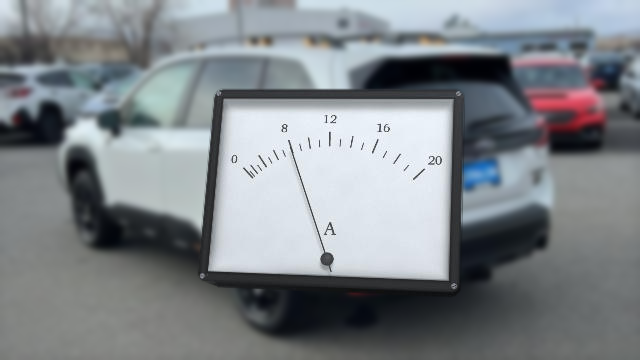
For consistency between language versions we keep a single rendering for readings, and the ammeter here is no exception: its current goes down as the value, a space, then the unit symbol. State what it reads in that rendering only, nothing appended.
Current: 8 A
